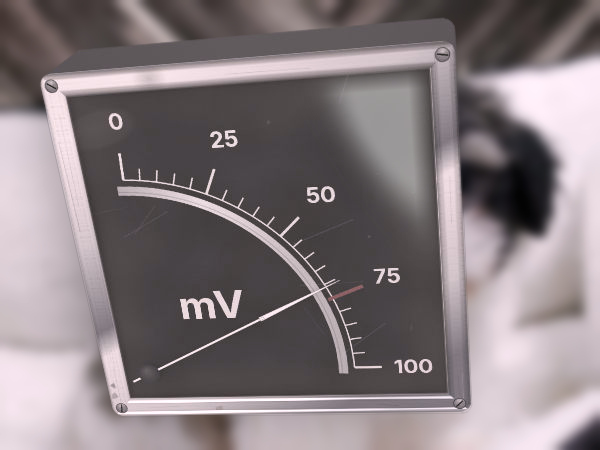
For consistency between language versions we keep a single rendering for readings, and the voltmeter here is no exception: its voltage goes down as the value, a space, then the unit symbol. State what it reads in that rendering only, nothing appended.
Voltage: 70 mV
